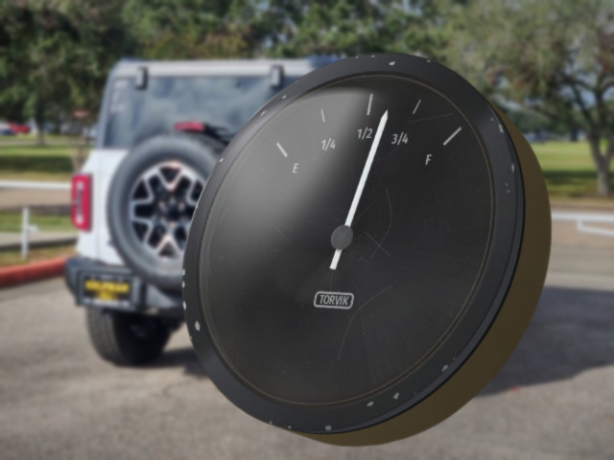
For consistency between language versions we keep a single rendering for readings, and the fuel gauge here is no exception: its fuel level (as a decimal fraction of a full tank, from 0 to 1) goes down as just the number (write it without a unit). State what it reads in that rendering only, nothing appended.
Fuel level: 0.625
